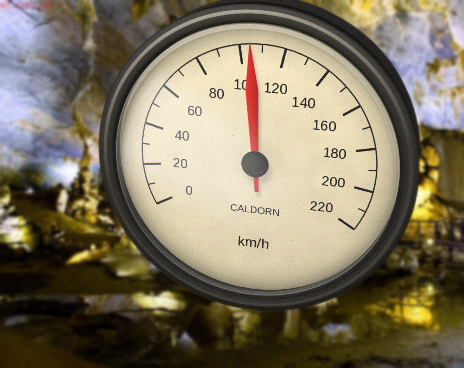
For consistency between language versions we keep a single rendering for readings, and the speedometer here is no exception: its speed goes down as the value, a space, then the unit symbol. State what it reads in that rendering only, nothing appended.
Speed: 105 km/h
